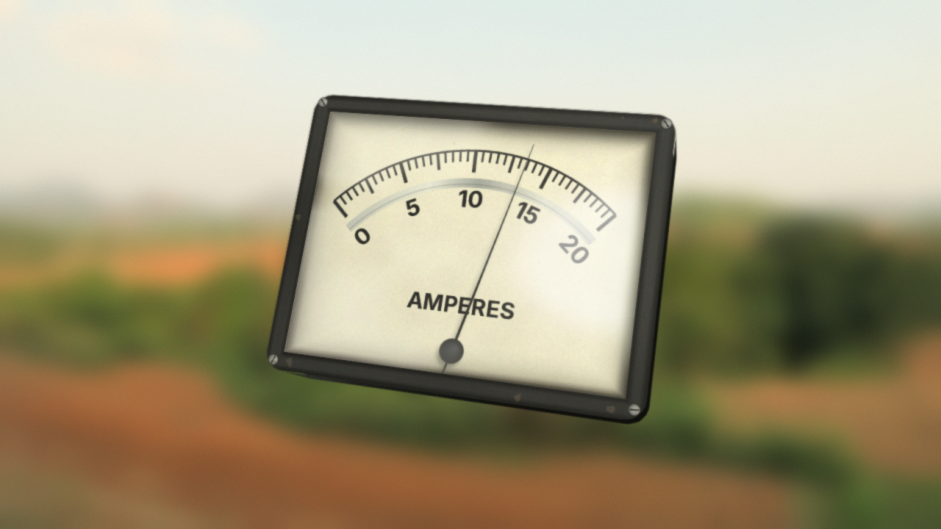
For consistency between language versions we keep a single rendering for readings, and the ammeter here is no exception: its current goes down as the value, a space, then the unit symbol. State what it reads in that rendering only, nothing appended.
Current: 13.5 A
